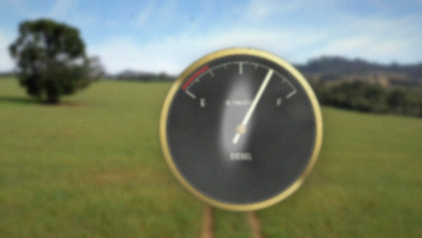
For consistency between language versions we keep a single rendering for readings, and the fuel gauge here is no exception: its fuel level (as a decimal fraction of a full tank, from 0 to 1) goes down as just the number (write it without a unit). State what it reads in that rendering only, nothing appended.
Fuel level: 0.75
